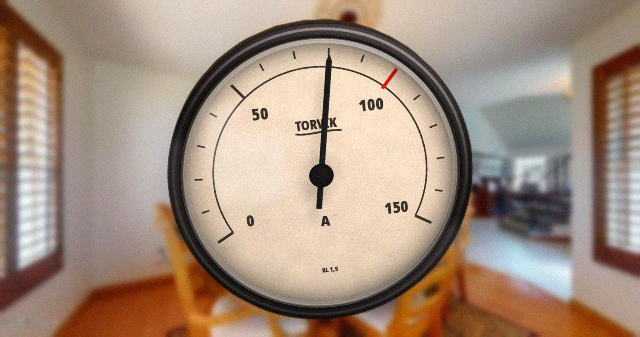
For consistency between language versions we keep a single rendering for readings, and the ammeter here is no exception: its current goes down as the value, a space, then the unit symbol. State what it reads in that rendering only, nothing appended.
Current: 80 A
